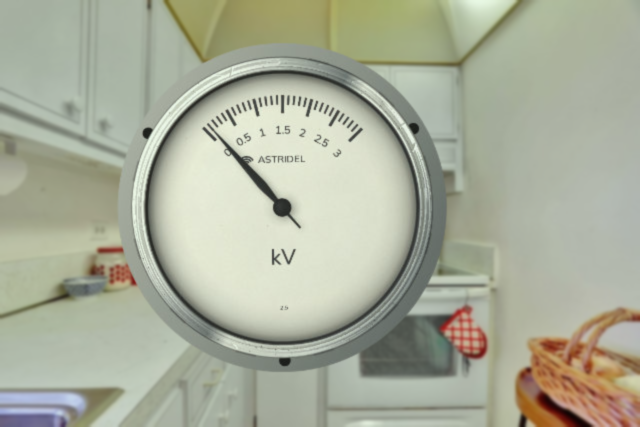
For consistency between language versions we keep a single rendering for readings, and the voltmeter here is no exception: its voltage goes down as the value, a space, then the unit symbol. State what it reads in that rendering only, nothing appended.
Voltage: 0.1 kV
